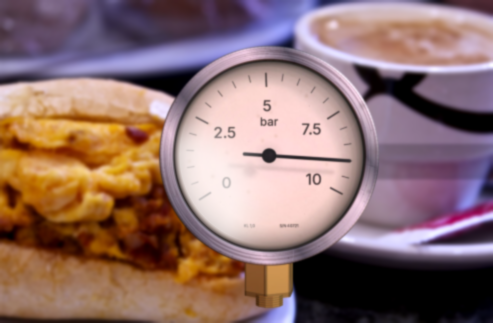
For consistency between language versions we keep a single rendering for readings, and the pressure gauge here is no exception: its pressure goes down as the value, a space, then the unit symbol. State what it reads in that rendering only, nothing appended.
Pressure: 9 bar
